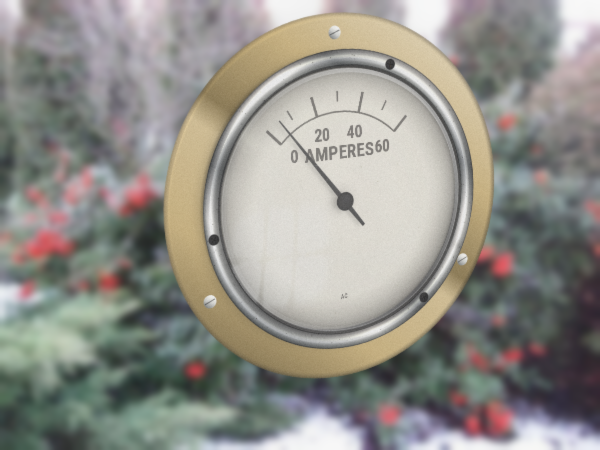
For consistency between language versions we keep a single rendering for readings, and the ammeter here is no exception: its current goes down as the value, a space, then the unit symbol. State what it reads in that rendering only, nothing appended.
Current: 5 A
